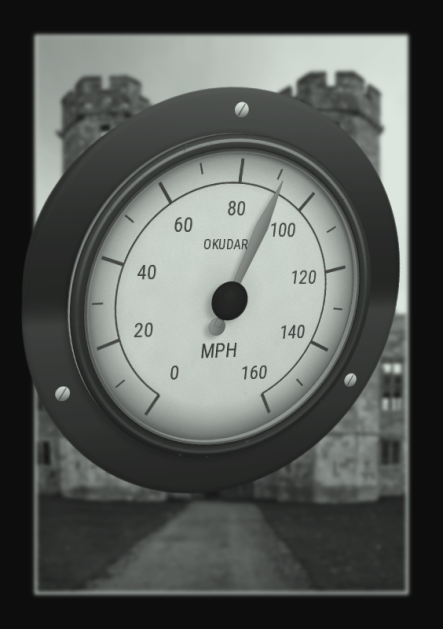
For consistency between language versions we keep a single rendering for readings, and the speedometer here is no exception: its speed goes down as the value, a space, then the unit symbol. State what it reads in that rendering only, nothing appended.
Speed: 90 mph
